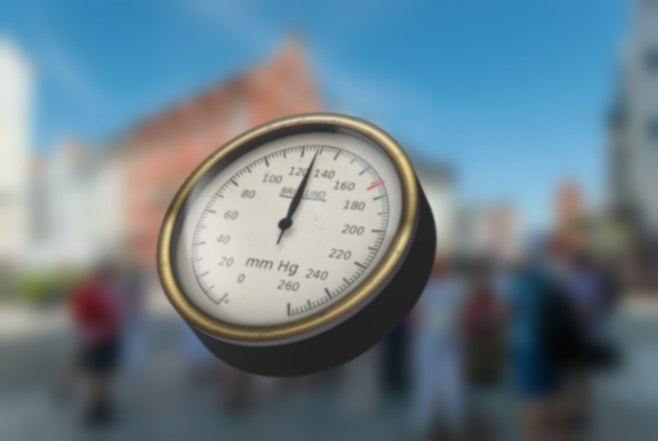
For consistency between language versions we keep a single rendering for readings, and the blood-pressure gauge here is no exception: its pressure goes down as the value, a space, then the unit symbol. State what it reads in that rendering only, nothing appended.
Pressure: 130 mmHg
